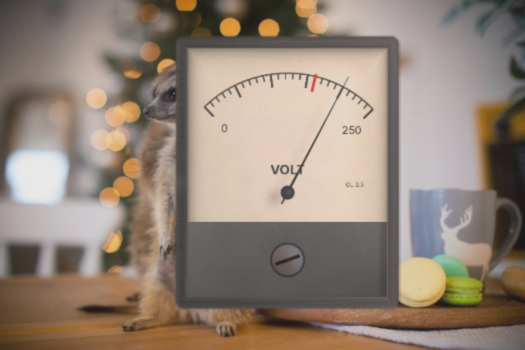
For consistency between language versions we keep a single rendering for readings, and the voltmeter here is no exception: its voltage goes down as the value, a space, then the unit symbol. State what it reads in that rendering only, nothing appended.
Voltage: 200 V
